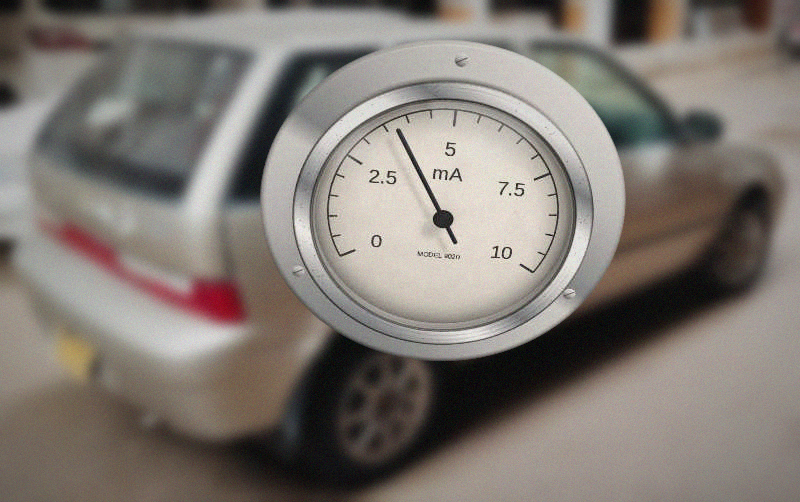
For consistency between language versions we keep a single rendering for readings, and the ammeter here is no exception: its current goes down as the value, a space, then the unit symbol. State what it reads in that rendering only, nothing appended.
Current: 3.75 mA
